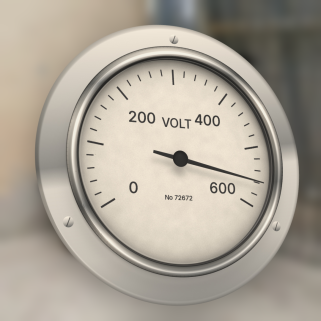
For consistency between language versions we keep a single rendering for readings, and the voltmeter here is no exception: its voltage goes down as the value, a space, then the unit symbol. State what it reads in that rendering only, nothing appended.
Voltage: 560 V
